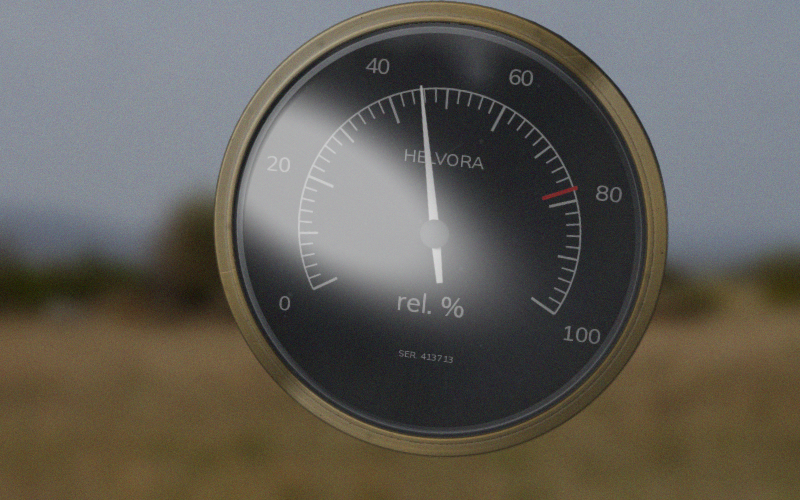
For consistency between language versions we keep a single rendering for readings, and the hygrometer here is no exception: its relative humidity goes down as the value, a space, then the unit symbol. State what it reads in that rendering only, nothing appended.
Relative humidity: 46 %
